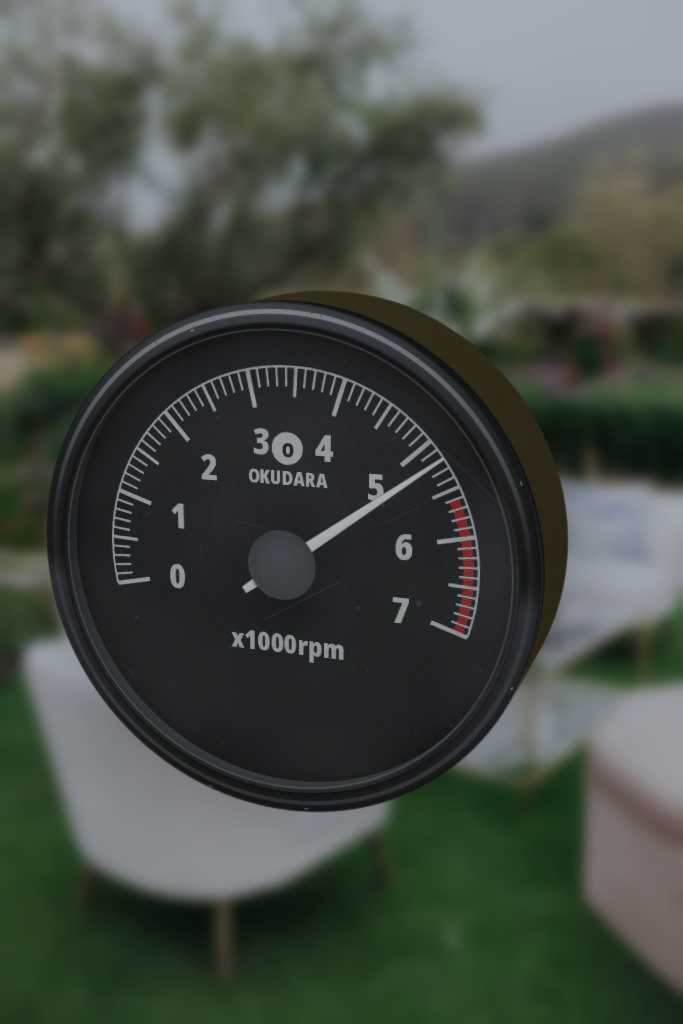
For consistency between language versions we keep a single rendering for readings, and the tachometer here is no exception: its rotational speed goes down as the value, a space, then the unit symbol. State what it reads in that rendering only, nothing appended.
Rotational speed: 5200 rpm
